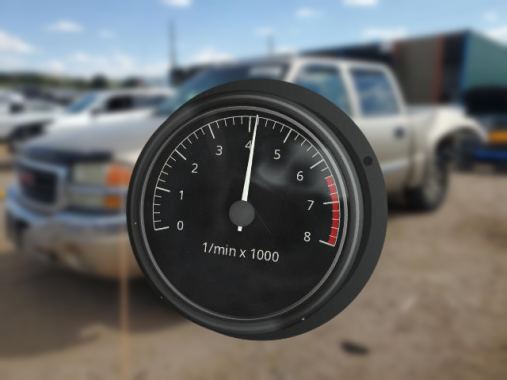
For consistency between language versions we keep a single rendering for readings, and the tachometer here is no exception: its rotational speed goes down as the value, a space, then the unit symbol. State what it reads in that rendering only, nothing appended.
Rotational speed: 4200 rpm
